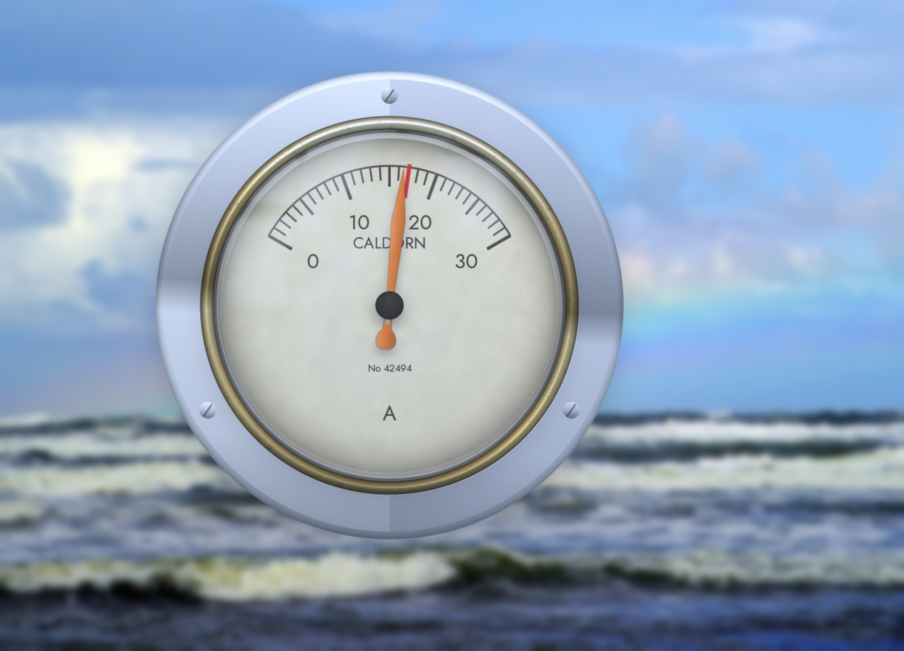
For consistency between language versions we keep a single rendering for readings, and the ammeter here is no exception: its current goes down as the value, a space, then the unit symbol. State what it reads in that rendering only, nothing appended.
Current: 16.5 A
